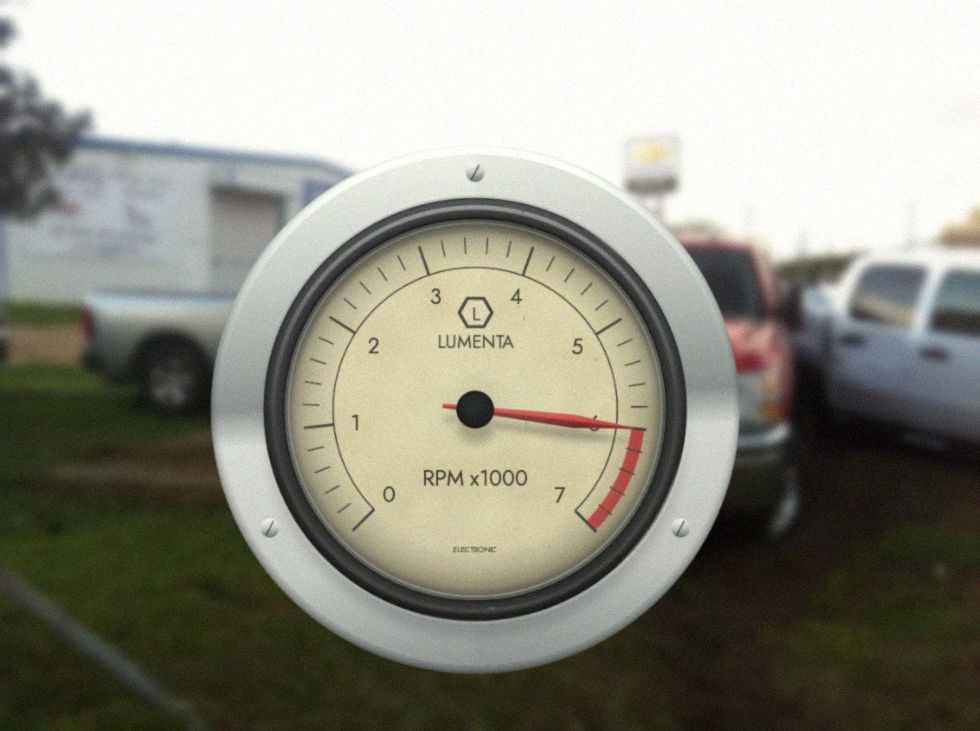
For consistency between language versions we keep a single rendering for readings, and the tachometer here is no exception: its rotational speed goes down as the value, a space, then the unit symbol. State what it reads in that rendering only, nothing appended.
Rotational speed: 6000 rpm
